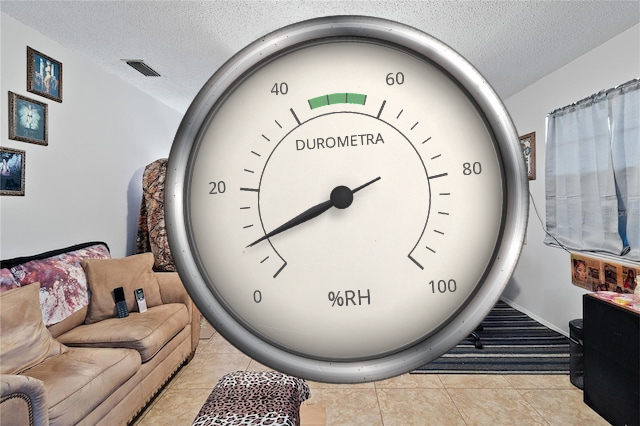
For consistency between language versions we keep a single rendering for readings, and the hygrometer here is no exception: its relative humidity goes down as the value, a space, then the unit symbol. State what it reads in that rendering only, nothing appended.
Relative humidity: 8 %
